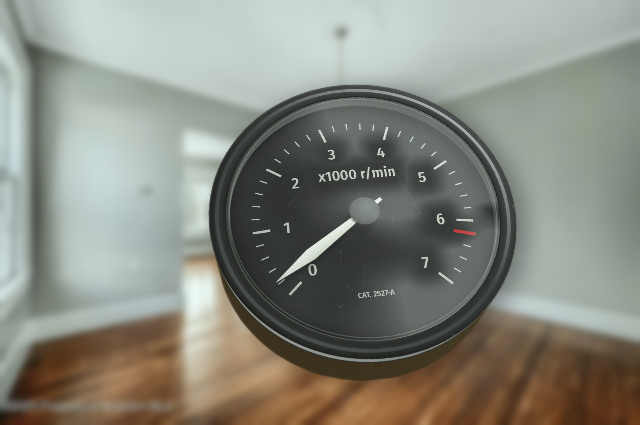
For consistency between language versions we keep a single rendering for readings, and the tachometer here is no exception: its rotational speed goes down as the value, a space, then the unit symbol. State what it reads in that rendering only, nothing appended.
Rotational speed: 200 rpm
